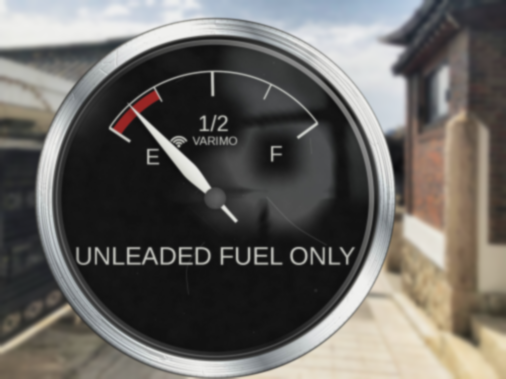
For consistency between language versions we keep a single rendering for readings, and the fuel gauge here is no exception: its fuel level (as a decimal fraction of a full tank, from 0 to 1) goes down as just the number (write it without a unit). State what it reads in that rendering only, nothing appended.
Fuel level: 0.125
